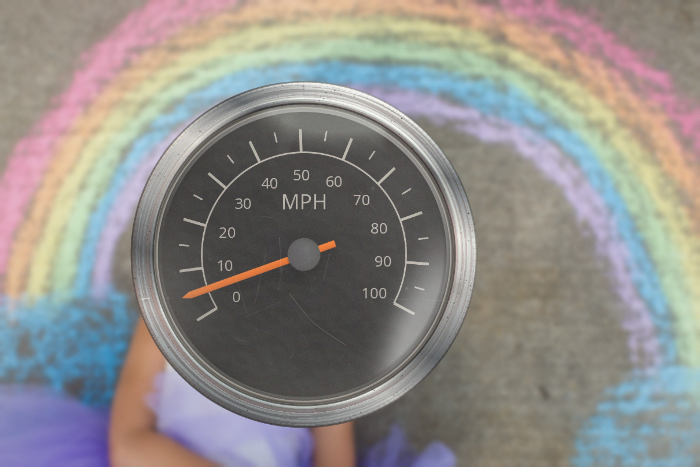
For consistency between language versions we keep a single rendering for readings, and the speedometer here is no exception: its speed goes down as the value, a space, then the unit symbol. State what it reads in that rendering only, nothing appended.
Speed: 5 mph
